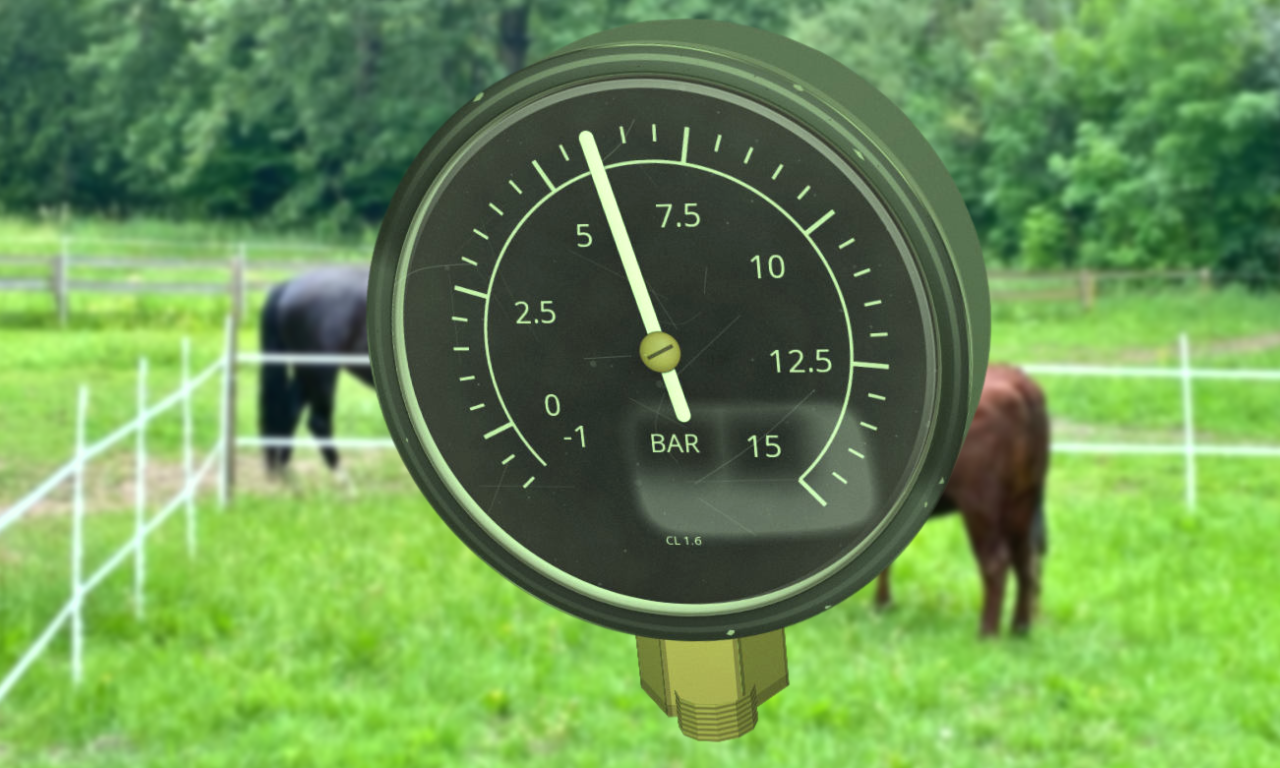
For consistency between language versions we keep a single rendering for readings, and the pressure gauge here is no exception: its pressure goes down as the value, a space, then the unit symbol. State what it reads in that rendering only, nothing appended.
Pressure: 6 bar
